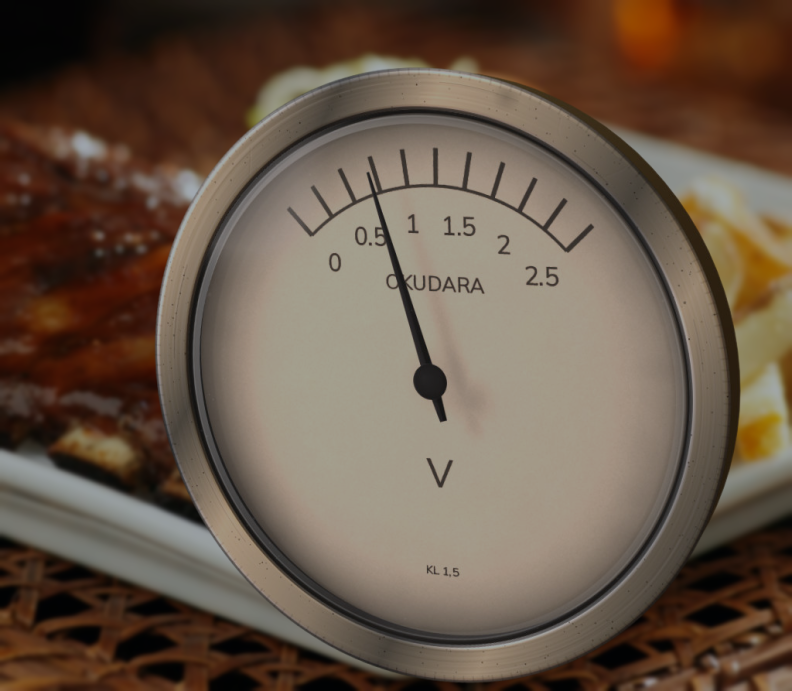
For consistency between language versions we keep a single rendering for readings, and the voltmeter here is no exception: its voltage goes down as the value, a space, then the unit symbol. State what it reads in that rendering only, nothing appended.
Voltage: 0.75 V
